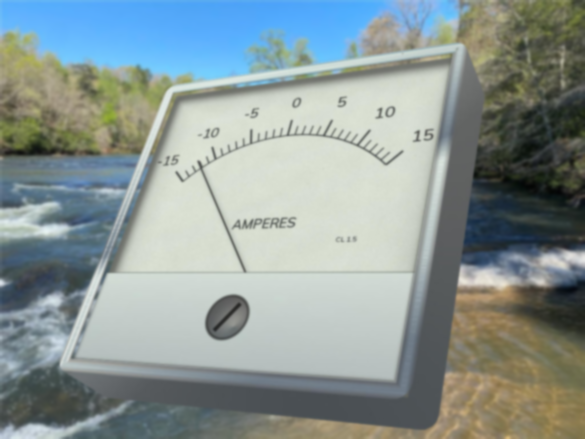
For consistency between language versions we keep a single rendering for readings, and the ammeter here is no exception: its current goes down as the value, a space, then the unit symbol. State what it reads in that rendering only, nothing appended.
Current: -12 A
